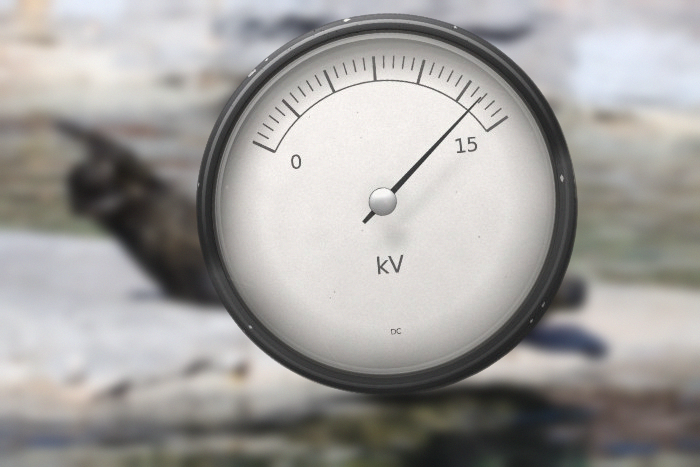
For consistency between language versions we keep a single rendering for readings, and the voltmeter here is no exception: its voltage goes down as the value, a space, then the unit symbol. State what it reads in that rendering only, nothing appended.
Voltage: 13.5 kV
